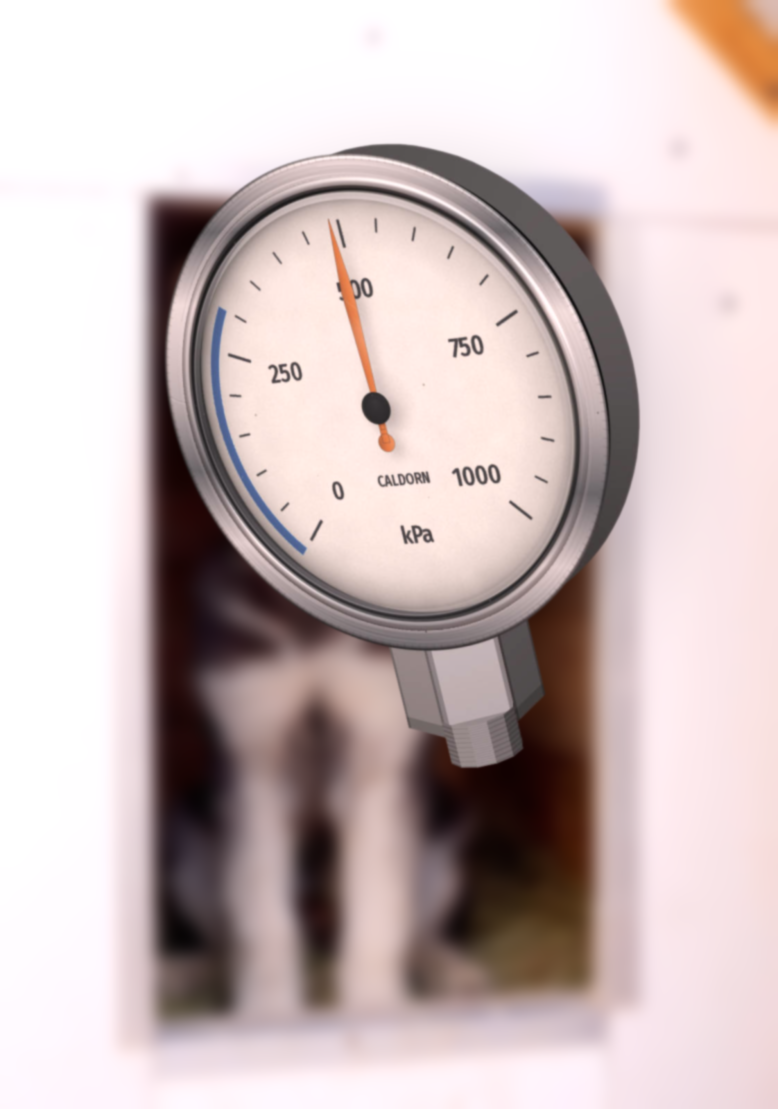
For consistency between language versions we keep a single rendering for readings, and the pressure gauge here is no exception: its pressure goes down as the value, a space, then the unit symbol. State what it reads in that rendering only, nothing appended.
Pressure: 500 kPa
